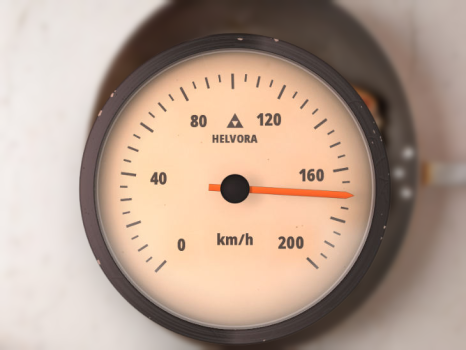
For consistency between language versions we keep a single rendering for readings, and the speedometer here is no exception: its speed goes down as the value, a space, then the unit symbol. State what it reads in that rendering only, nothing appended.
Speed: 170 km/h
